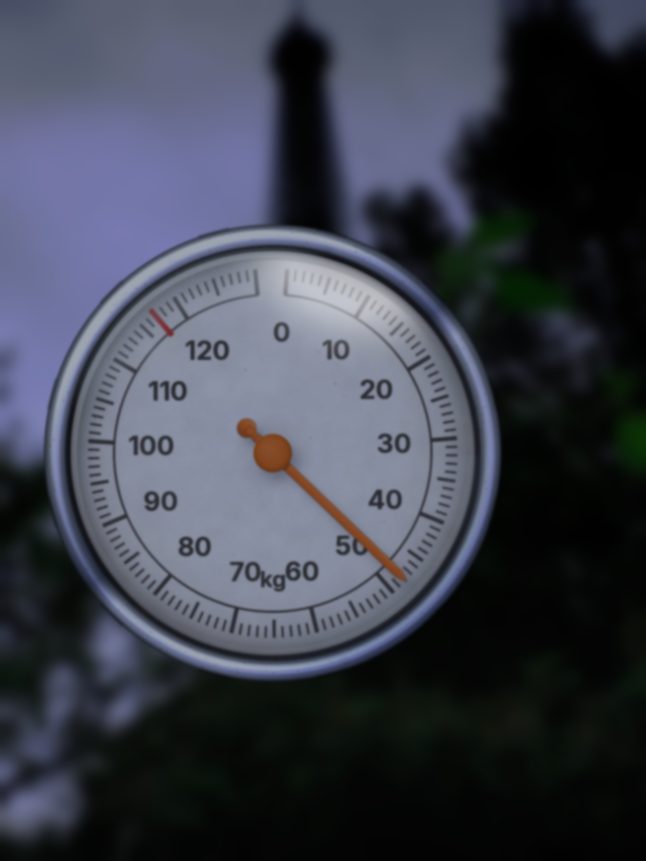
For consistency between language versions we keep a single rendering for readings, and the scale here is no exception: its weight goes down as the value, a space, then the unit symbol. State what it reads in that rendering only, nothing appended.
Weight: 48 kg
